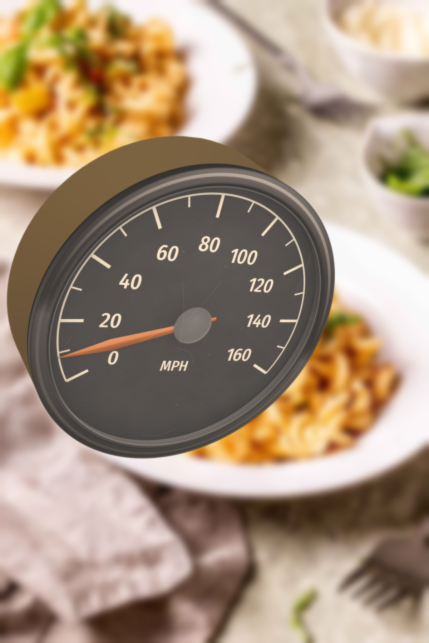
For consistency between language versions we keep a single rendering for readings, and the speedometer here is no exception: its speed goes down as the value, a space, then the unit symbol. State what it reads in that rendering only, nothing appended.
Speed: 10 mph
